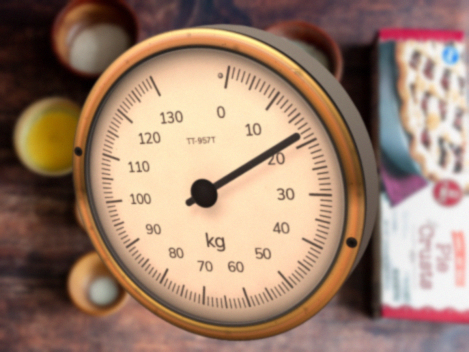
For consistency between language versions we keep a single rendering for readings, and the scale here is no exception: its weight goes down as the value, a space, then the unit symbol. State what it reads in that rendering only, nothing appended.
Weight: 18 kg
